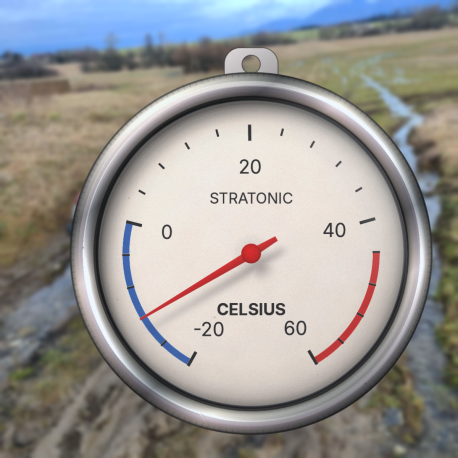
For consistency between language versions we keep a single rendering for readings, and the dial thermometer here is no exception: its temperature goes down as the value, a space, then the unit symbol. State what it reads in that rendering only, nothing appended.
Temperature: -12 °C
